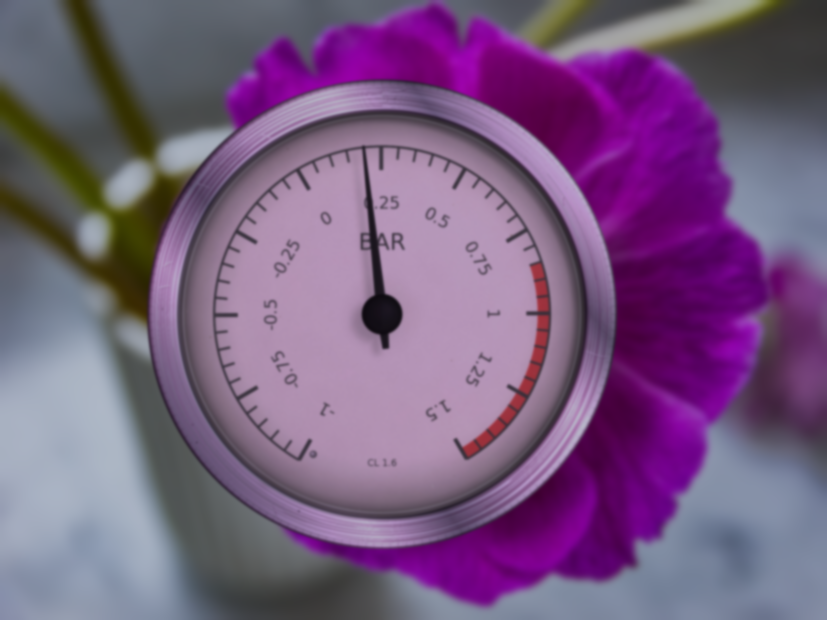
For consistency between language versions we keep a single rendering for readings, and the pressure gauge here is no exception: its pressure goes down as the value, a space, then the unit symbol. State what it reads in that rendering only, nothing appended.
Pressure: 0.2 bar
